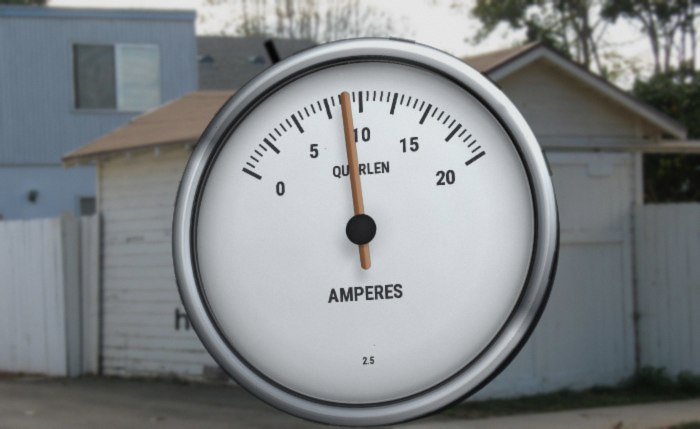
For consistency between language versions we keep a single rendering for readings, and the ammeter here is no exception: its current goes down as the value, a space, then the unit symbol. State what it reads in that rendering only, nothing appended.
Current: 9 A
